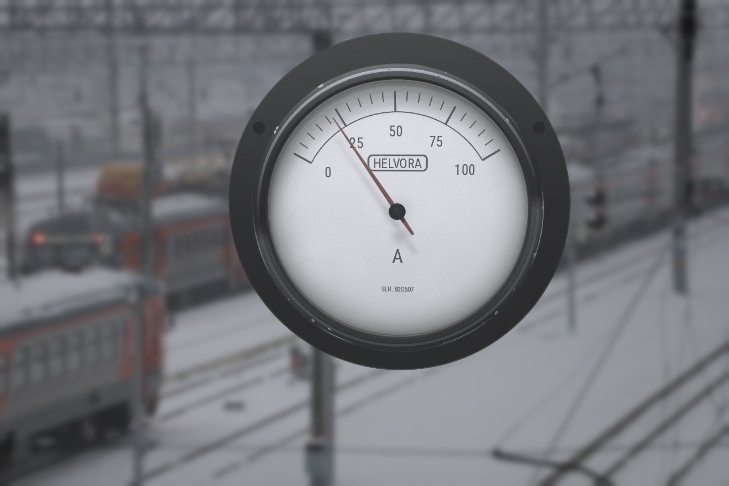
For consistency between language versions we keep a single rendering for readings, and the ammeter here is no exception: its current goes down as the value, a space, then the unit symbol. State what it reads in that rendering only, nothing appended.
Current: 22.5 A
